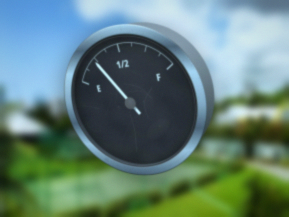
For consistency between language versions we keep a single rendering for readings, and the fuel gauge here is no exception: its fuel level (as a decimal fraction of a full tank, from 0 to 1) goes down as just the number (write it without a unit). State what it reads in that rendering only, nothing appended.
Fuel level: 0.25
